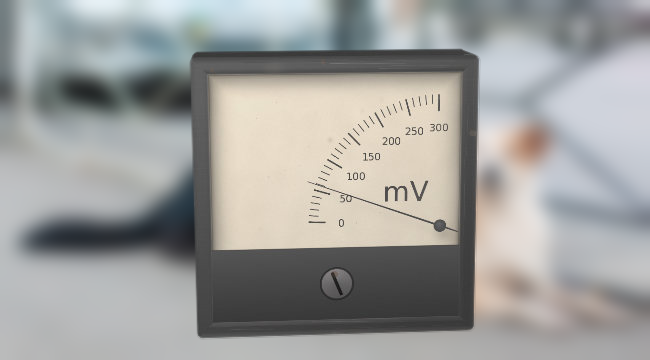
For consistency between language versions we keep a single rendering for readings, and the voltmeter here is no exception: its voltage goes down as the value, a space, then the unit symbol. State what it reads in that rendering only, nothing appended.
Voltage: 60 mV
